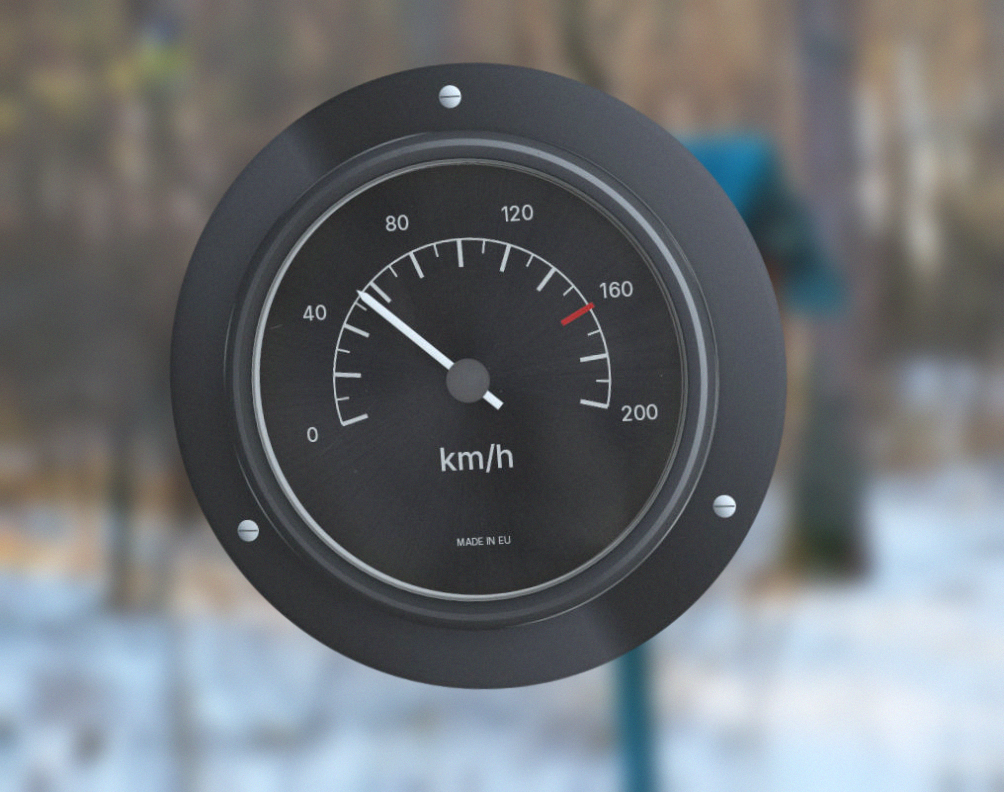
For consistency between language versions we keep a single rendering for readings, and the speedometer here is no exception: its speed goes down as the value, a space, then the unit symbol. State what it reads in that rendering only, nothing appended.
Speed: 55 km/h
